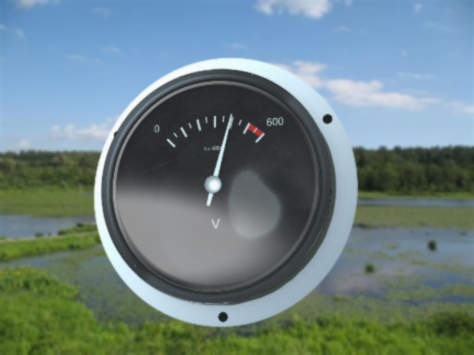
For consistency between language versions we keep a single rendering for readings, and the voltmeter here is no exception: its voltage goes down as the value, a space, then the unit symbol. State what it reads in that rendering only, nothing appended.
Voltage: 400 V
